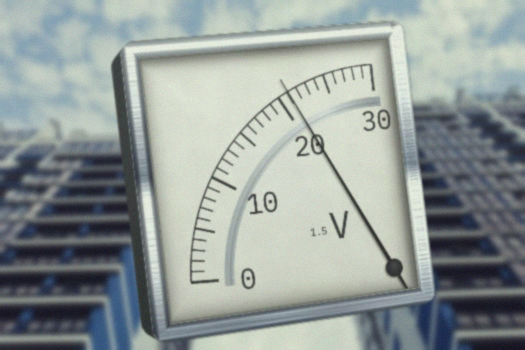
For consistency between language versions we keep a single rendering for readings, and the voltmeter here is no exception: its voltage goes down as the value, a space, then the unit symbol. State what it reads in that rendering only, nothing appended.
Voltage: 21 V
